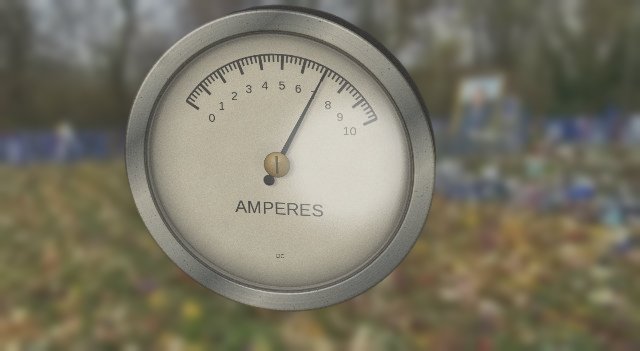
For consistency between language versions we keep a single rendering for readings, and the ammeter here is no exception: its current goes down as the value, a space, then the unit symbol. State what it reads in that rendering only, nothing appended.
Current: 7 A
